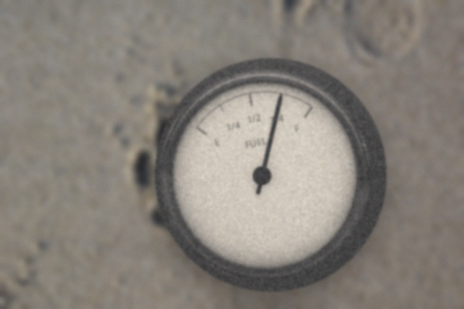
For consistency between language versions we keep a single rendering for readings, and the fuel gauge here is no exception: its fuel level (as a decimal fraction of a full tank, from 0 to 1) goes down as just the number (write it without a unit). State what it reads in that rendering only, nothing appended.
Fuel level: 0.75
